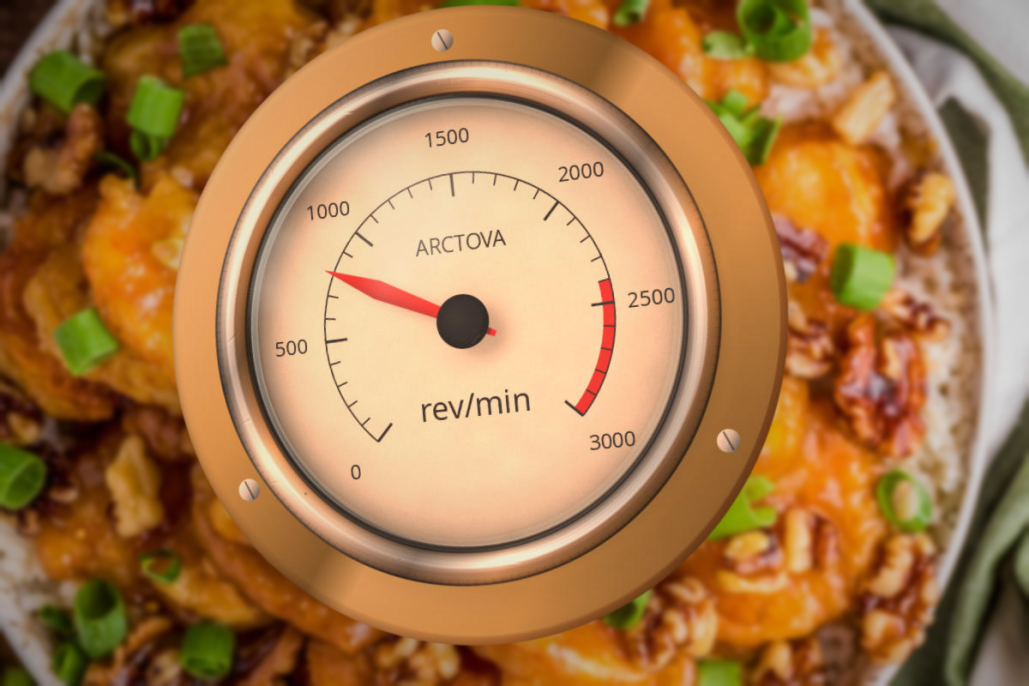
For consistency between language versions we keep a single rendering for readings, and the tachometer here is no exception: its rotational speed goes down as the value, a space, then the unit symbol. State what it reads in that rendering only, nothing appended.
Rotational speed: 800 rpm
